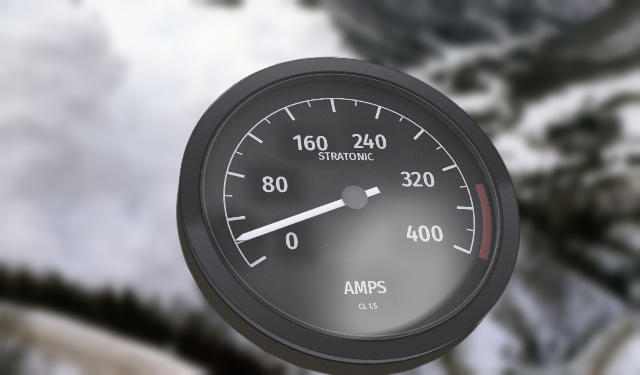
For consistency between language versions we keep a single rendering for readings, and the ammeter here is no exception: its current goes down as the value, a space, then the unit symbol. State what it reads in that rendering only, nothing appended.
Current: 20 A
